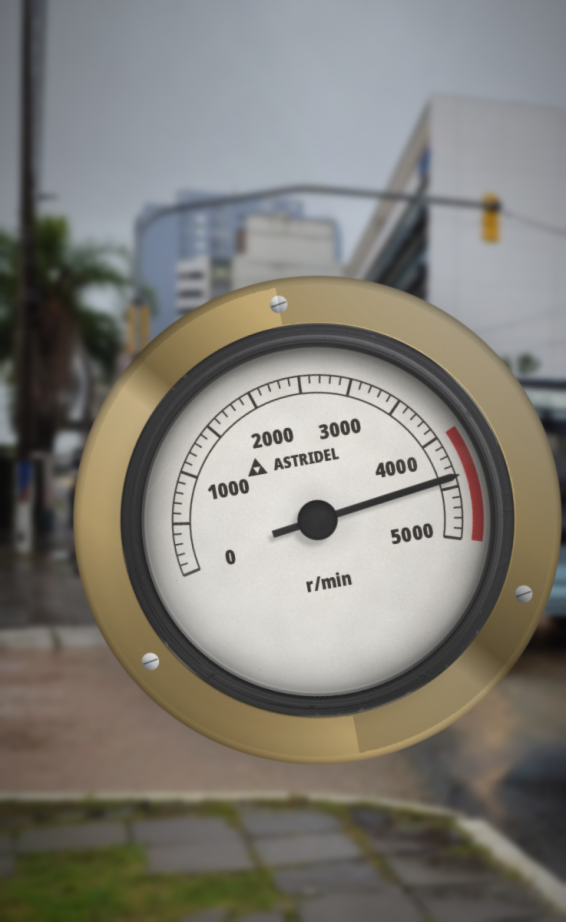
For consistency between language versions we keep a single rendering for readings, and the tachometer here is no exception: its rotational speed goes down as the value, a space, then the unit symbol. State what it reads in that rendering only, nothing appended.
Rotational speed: 4400 rpm
